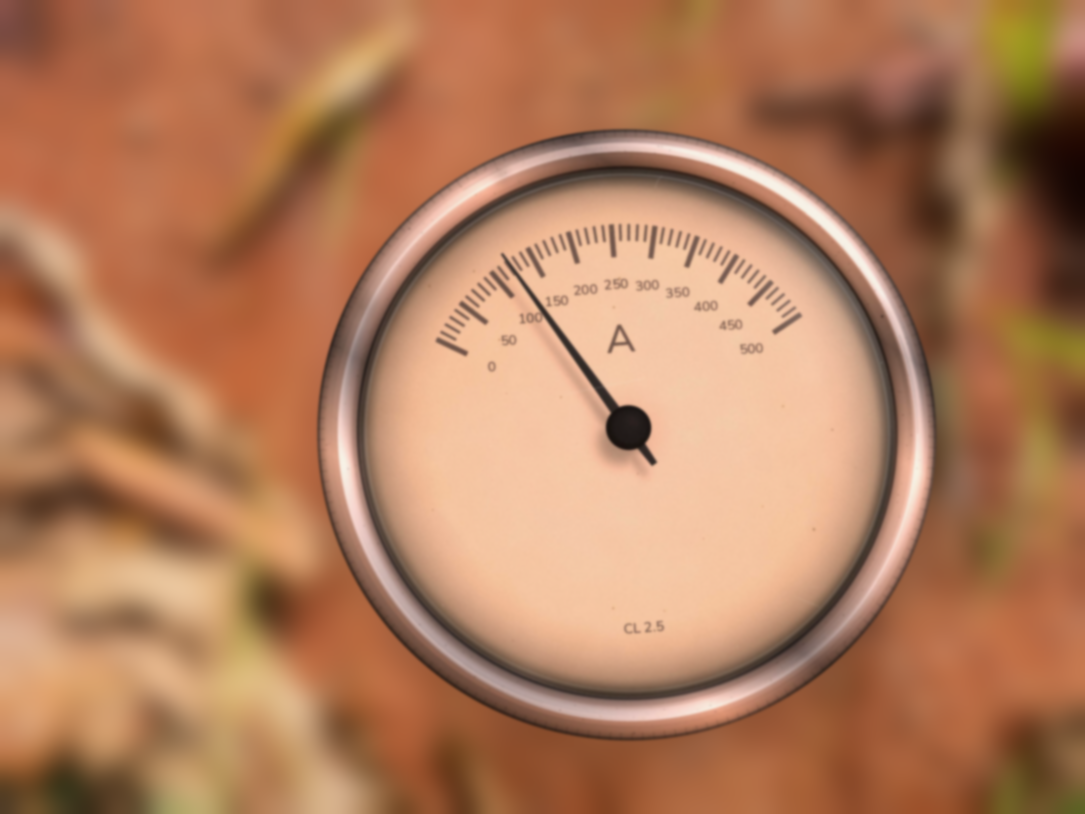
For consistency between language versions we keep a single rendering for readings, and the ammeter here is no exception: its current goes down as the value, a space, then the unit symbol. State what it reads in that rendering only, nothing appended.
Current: 120 A
